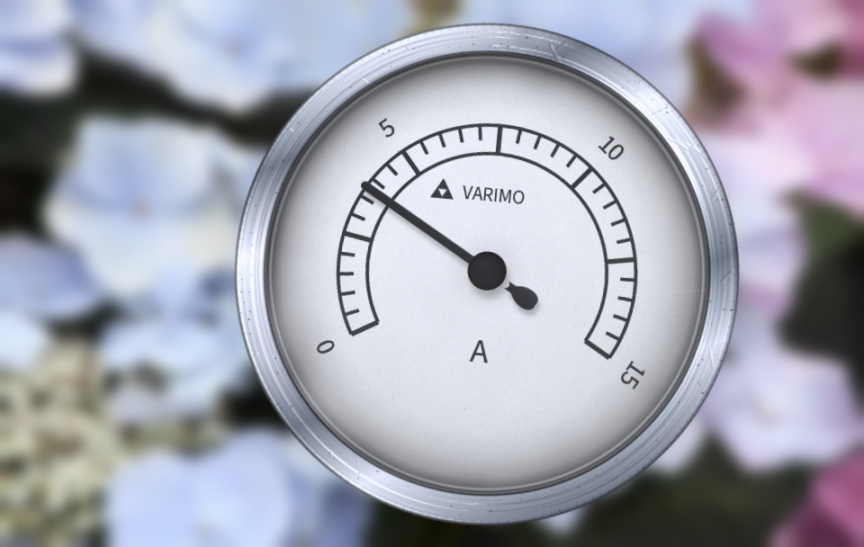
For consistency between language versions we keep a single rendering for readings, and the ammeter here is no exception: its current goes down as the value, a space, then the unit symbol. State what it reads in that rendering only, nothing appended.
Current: 3.75 A
